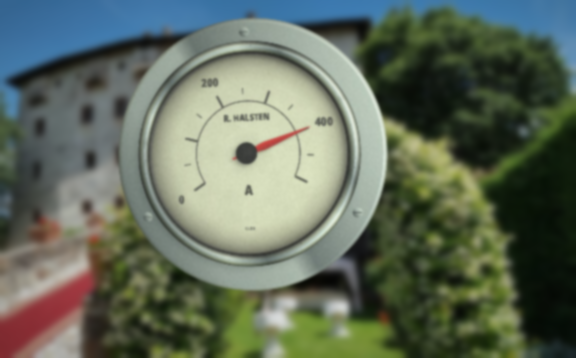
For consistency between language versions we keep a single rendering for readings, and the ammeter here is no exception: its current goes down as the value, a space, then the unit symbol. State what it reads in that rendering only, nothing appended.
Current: 400 A
